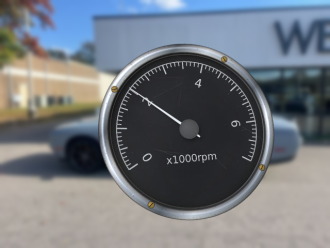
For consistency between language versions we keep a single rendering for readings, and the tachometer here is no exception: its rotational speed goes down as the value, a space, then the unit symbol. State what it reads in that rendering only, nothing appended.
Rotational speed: 2000 rpm
